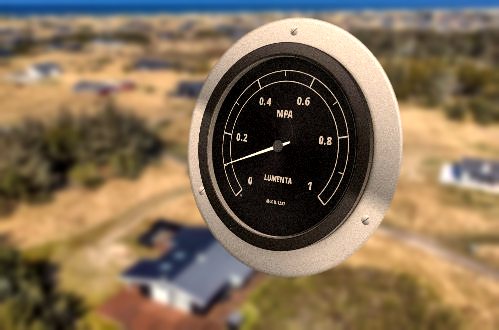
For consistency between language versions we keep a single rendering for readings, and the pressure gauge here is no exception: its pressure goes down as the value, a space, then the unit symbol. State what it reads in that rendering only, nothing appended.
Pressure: 0.1 MPa
